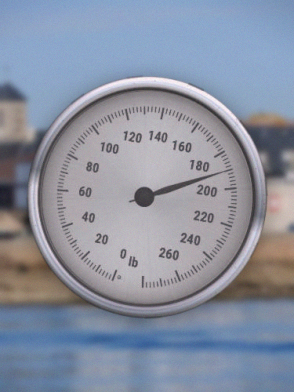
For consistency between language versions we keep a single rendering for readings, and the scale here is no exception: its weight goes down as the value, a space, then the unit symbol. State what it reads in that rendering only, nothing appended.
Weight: 190 lb
